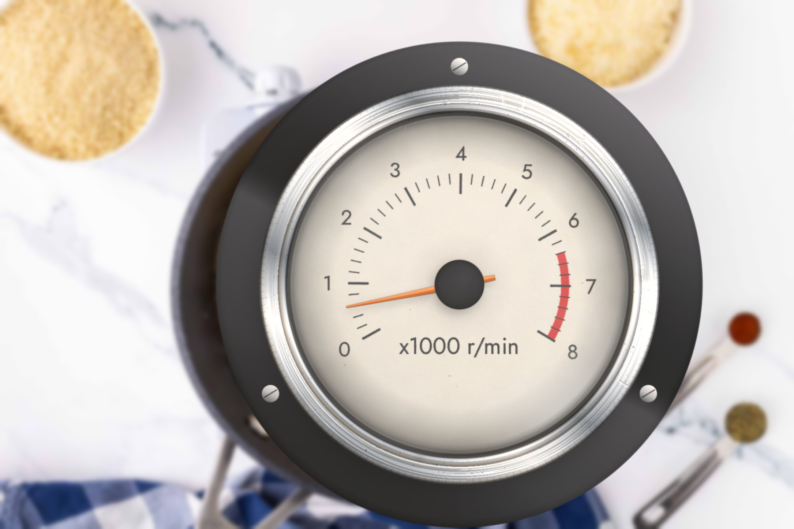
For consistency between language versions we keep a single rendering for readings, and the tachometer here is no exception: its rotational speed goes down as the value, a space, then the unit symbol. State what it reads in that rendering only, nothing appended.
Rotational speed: 600 rpm
